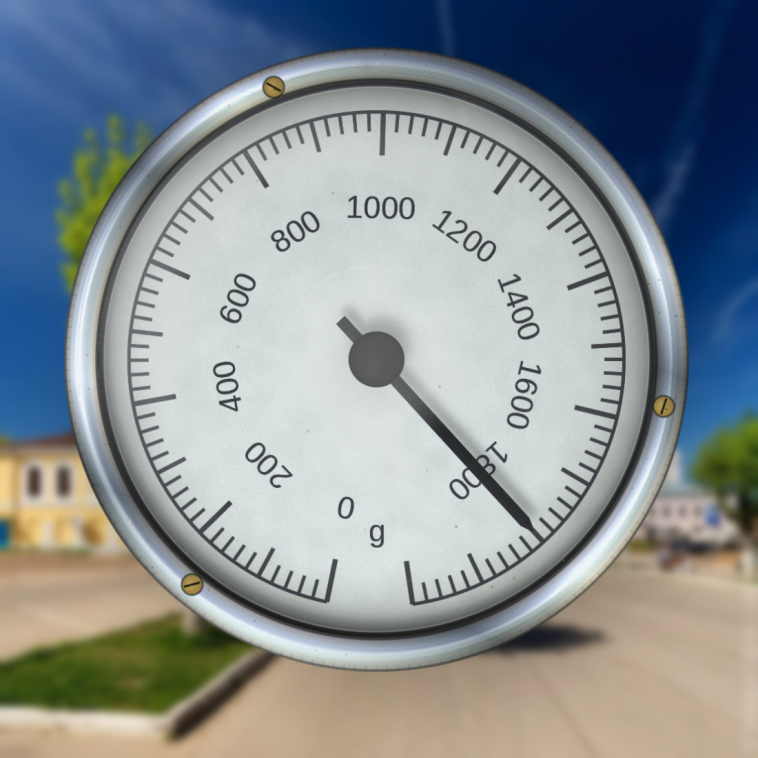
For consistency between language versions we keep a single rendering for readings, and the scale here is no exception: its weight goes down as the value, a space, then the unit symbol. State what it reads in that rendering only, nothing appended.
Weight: 1800 g
